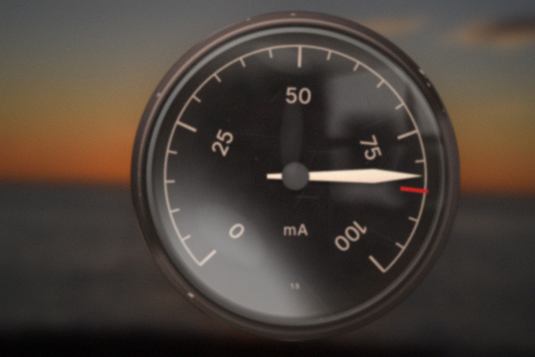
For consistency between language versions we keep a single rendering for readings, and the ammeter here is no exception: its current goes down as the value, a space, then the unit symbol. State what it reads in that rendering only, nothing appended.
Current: 82.5 mA
